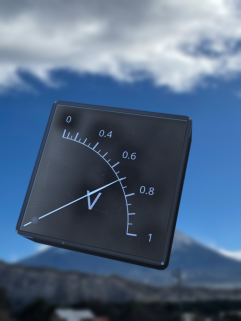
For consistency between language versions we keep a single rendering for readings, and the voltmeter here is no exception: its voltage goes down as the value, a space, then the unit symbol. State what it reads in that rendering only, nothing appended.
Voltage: 0.7 V
